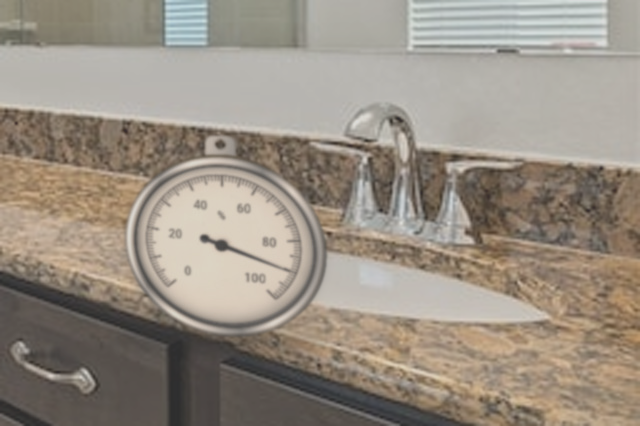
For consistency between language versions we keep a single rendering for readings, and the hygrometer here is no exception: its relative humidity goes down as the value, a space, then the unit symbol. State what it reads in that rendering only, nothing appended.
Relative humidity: 90 %
